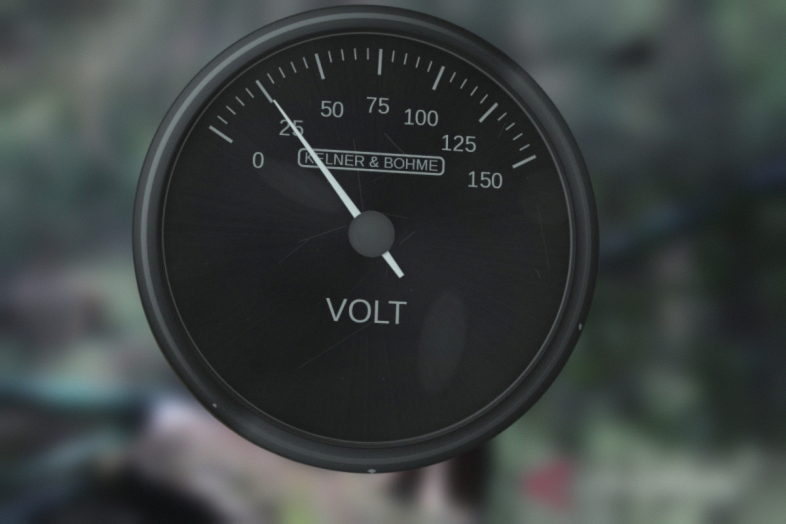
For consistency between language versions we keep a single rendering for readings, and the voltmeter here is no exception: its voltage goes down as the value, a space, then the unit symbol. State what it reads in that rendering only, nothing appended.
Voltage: 25 V
